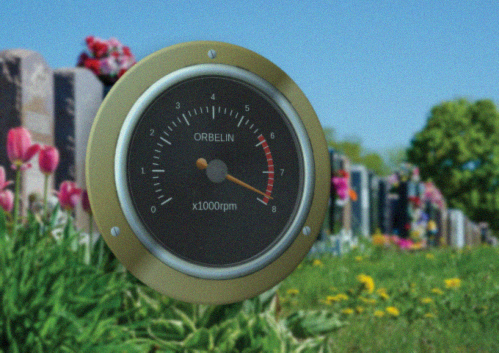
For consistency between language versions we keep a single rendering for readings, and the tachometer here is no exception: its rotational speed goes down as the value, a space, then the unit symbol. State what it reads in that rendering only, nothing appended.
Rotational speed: 7800 rpm
